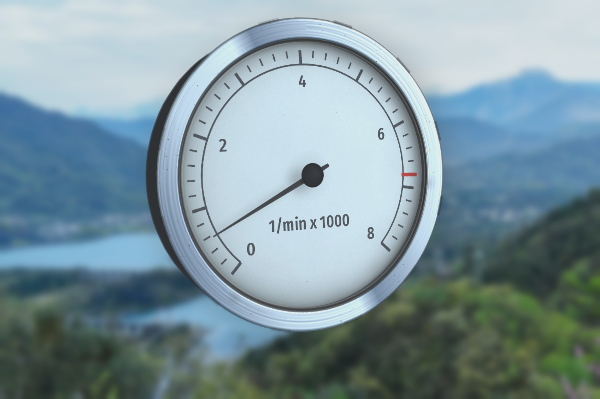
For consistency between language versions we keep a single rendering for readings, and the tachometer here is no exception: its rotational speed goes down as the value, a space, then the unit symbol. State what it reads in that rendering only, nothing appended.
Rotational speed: 600 rpm
